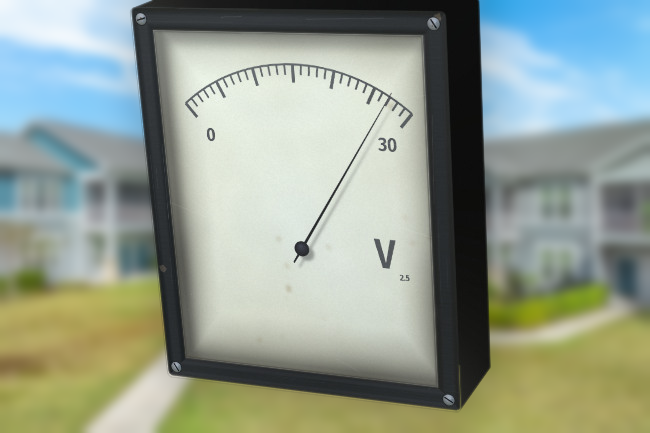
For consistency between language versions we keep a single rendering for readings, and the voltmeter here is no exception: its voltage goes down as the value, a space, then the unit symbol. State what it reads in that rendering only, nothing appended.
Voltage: 27 V
